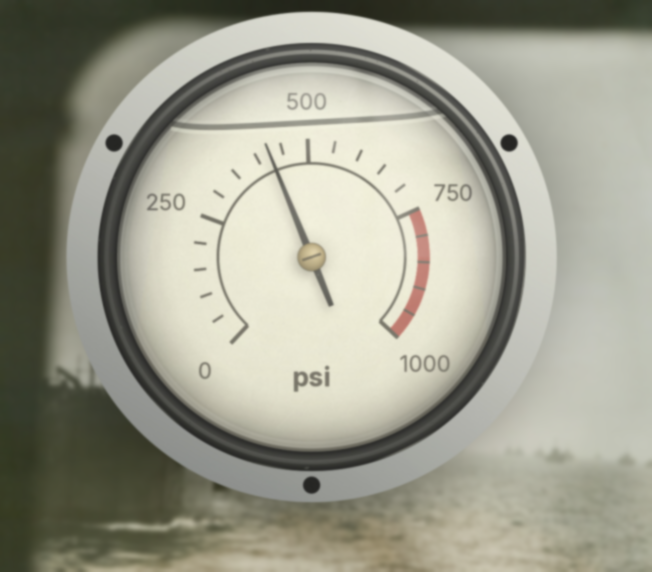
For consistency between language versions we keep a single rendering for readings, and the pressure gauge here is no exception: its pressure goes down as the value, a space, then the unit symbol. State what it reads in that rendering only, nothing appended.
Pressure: 425 psi
